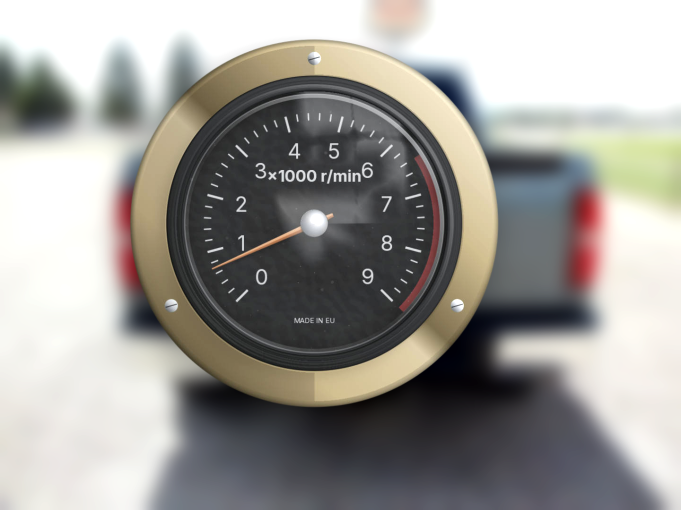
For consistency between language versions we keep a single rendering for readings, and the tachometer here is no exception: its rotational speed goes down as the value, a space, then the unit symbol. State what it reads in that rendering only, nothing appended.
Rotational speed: 700 rpm
